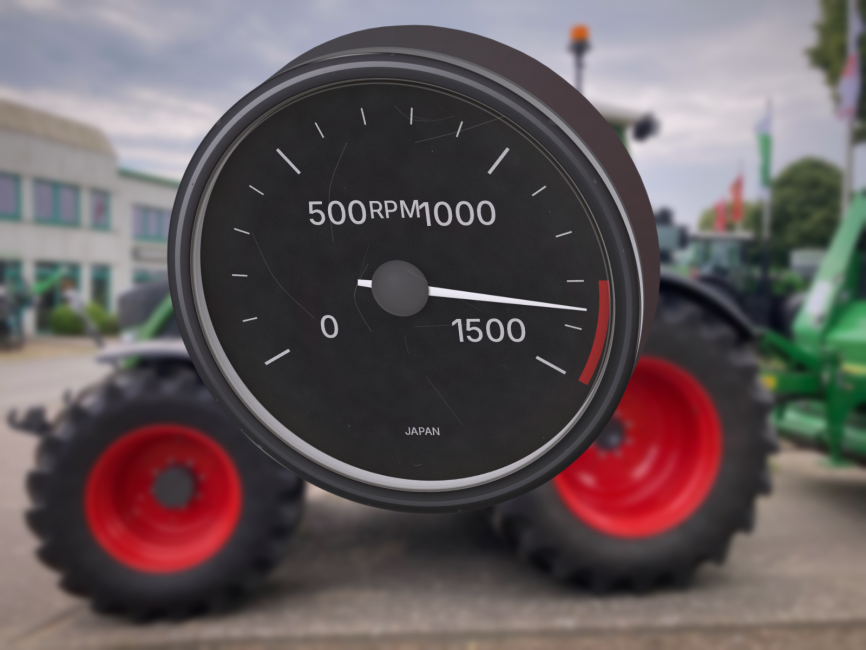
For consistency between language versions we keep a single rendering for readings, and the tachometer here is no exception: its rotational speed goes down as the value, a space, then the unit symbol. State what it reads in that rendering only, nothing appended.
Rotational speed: 1350 rpm
